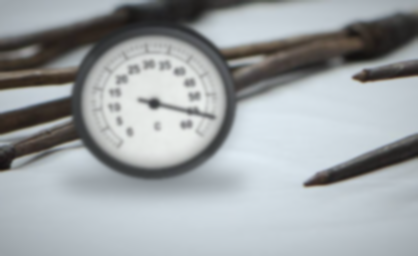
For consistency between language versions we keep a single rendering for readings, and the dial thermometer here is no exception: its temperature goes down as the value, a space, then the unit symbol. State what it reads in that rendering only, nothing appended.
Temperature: 55 °C
